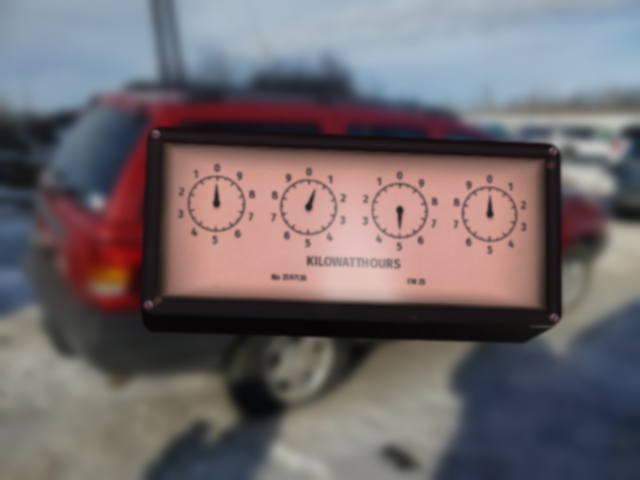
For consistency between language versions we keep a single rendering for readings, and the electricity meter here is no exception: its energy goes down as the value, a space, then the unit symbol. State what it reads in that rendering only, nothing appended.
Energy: 50 kWh
